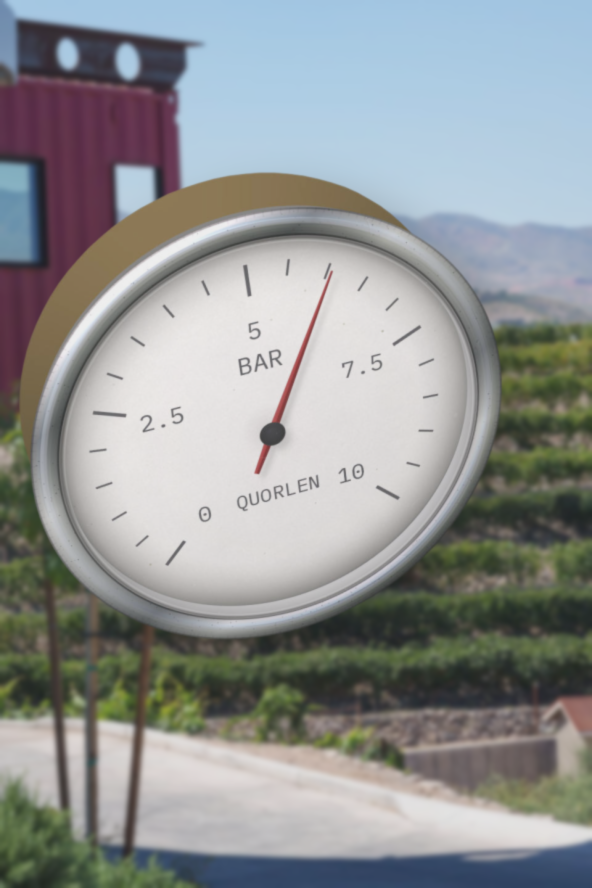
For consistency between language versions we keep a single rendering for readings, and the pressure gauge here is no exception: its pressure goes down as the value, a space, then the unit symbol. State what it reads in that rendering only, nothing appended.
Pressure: 6 bar
